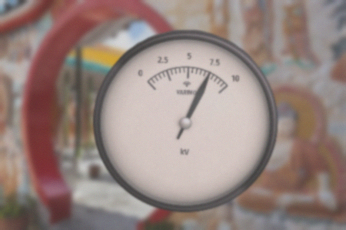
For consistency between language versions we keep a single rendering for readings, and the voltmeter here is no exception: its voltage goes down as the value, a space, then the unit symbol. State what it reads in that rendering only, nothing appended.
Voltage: 7.5 kV
